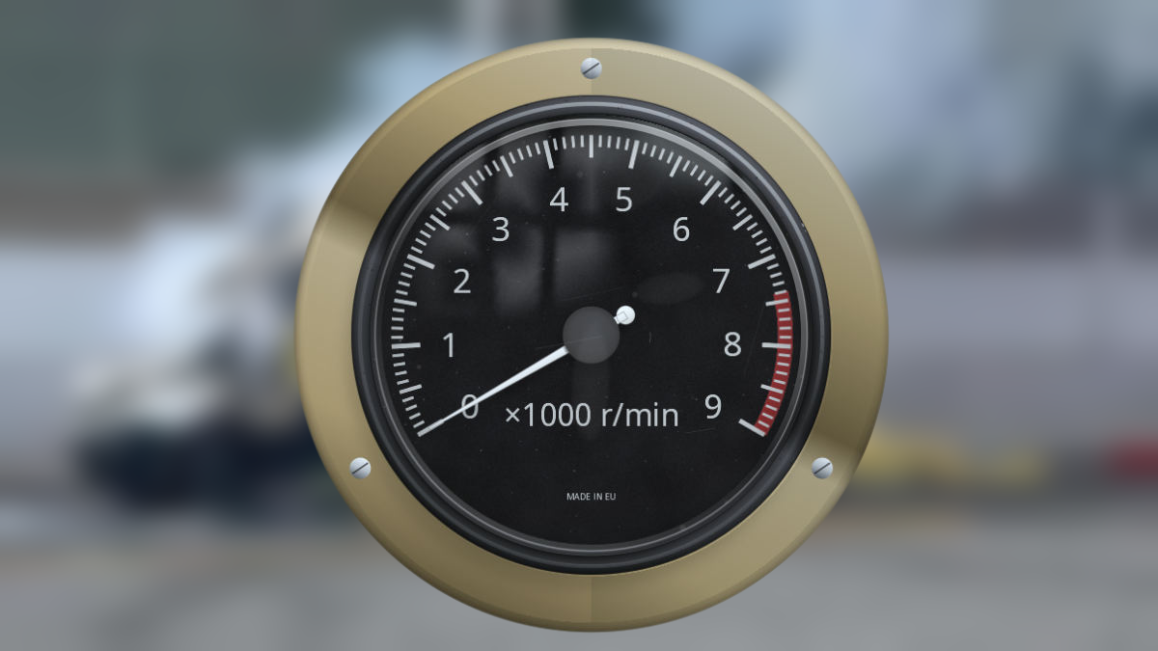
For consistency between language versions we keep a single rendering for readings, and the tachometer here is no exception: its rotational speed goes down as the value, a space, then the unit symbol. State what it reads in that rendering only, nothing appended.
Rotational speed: 0 rpm
